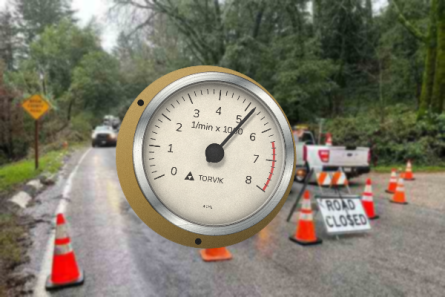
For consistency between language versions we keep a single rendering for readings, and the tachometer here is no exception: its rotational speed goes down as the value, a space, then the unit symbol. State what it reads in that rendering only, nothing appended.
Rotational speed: 5200 rpm
